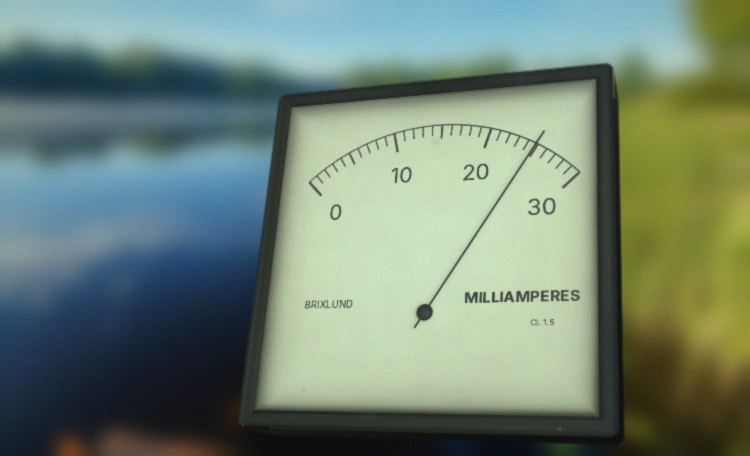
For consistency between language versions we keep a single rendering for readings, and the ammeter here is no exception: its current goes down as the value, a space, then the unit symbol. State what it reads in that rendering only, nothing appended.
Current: 25 mA
